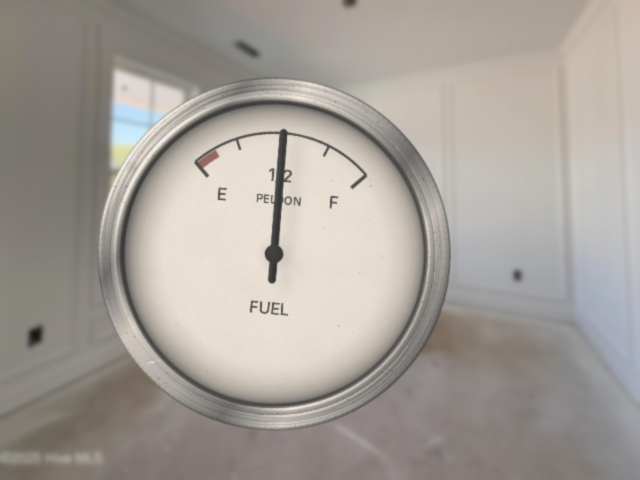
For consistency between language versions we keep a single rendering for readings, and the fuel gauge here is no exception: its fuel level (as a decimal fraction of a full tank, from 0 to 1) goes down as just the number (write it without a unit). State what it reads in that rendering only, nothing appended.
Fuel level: 0.5
